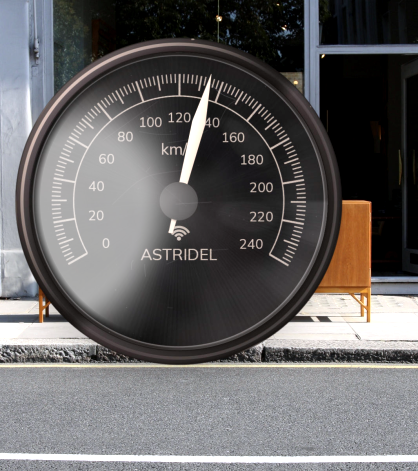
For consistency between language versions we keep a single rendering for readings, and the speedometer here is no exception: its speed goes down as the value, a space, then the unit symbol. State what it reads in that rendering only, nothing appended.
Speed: 134 km/h
